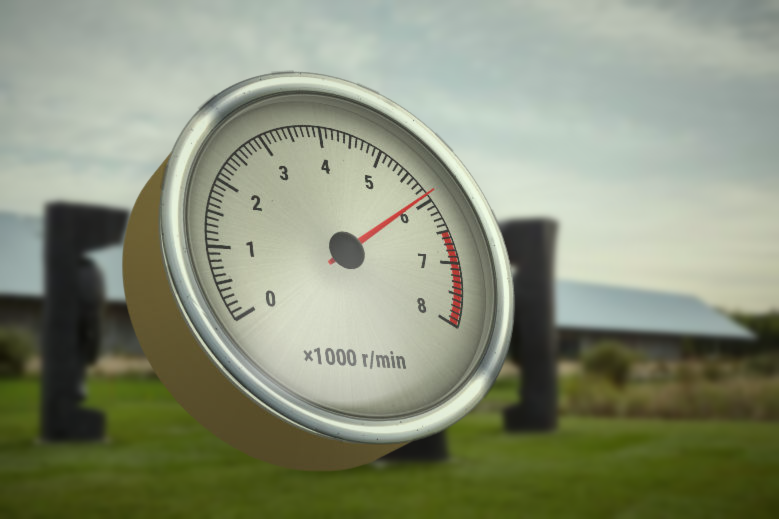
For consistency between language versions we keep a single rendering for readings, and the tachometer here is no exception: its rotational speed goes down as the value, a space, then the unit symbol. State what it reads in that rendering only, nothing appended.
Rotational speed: 5900 rpm
